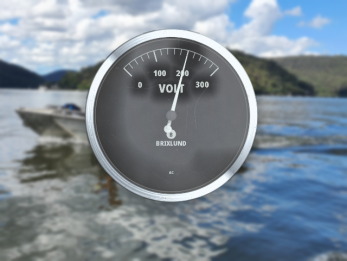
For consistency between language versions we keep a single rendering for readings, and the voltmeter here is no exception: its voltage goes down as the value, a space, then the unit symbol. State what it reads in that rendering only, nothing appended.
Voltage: 200 V
